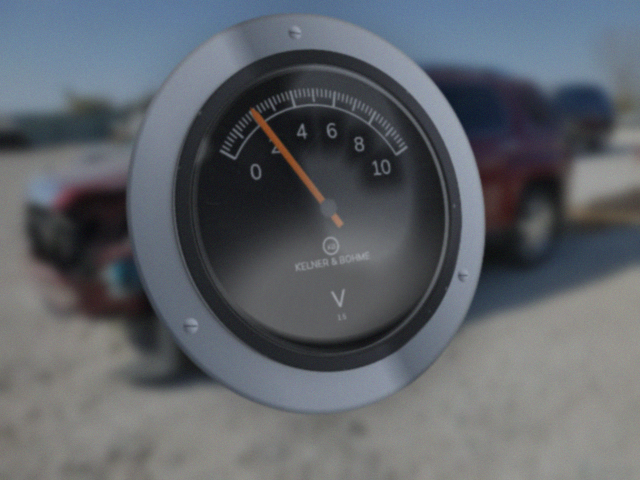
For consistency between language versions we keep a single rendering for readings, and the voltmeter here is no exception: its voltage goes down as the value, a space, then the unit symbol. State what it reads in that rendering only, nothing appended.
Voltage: 2 V
